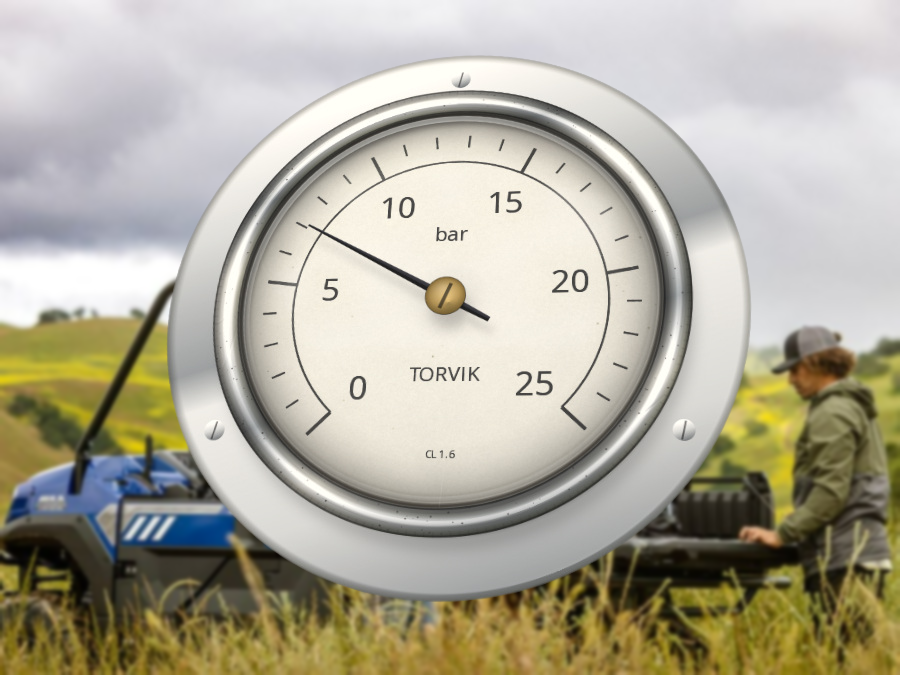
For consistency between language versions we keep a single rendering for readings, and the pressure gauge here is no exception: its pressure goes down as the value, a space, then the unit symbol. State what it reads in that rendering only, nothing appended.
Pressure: 7 bar
